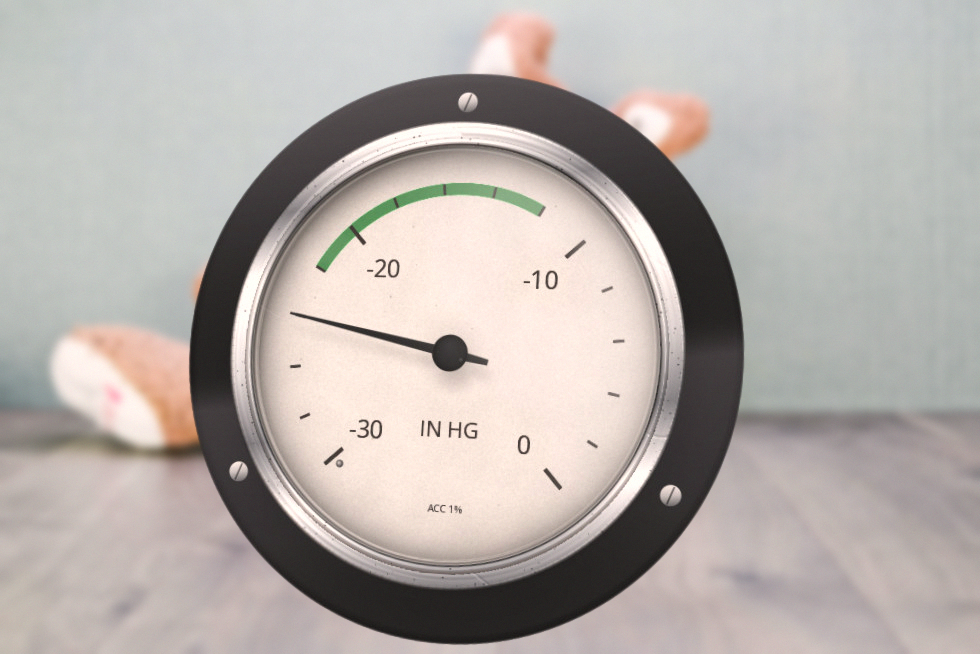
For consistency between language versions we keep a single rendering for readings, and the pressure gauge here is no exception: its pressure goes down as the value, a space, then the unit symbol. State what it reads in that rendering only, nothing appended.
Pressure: -24 inHg
